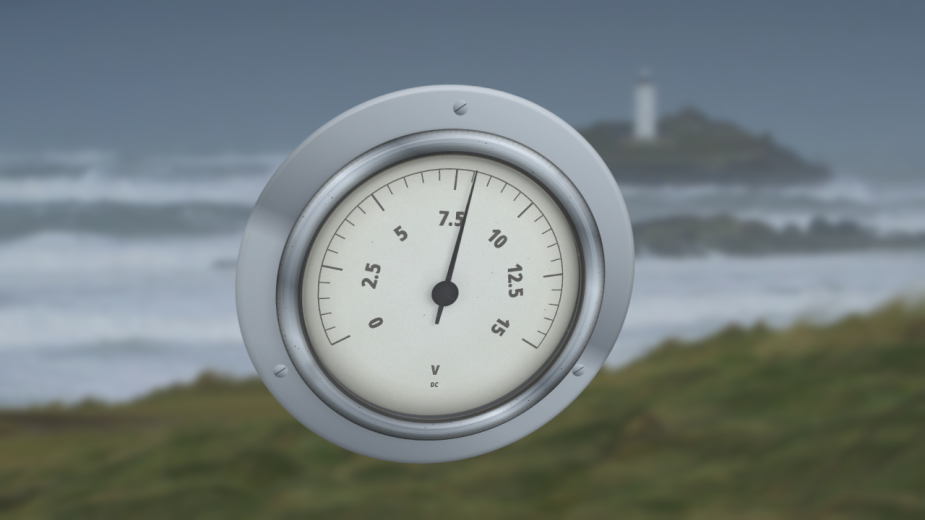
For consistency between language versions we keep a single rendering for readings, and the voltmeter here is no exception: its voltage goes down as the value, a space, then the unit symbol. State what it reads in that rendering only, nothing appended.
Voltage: 8 V
